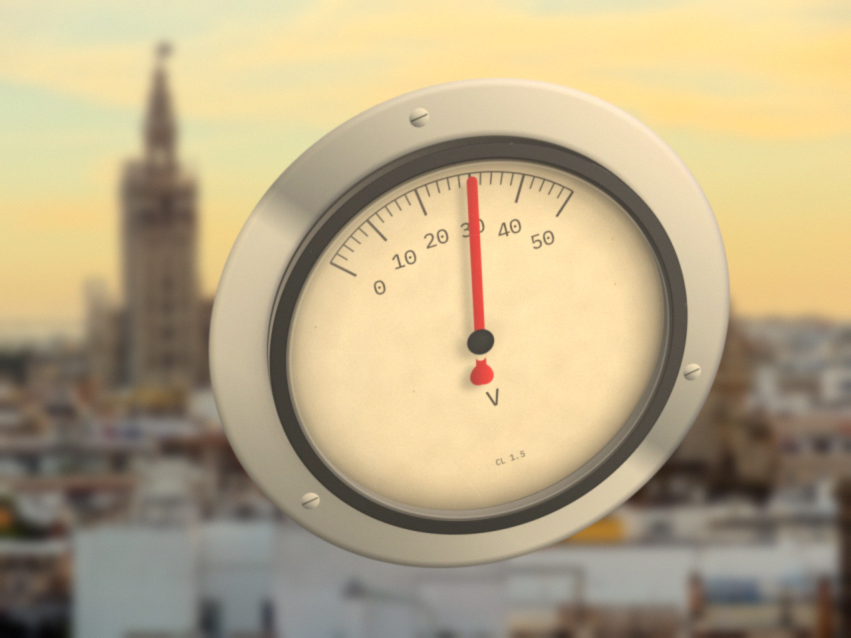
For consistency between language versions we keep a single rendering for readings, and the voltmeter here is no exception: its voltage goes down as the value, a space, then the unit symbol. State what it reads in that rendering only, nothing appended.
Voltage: 30 V
